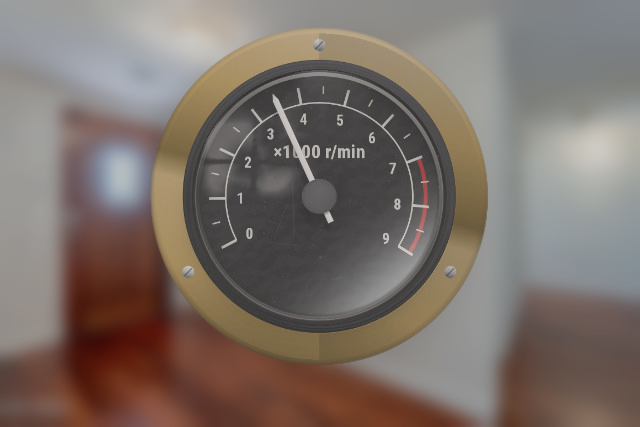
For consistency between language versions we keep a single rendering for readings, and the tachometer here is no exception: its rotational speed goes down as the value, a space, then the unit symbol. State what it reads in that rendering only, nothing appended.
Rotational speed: 3500 rpm
